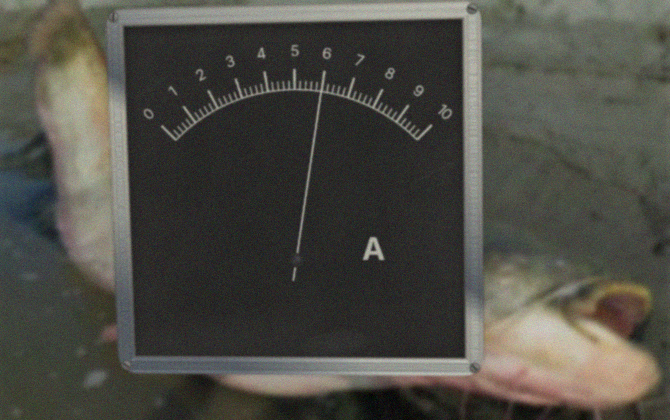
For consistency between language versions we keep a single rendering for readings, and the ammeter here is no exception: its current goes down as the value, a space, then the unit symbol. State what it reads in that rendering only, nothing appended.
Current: 6 A
